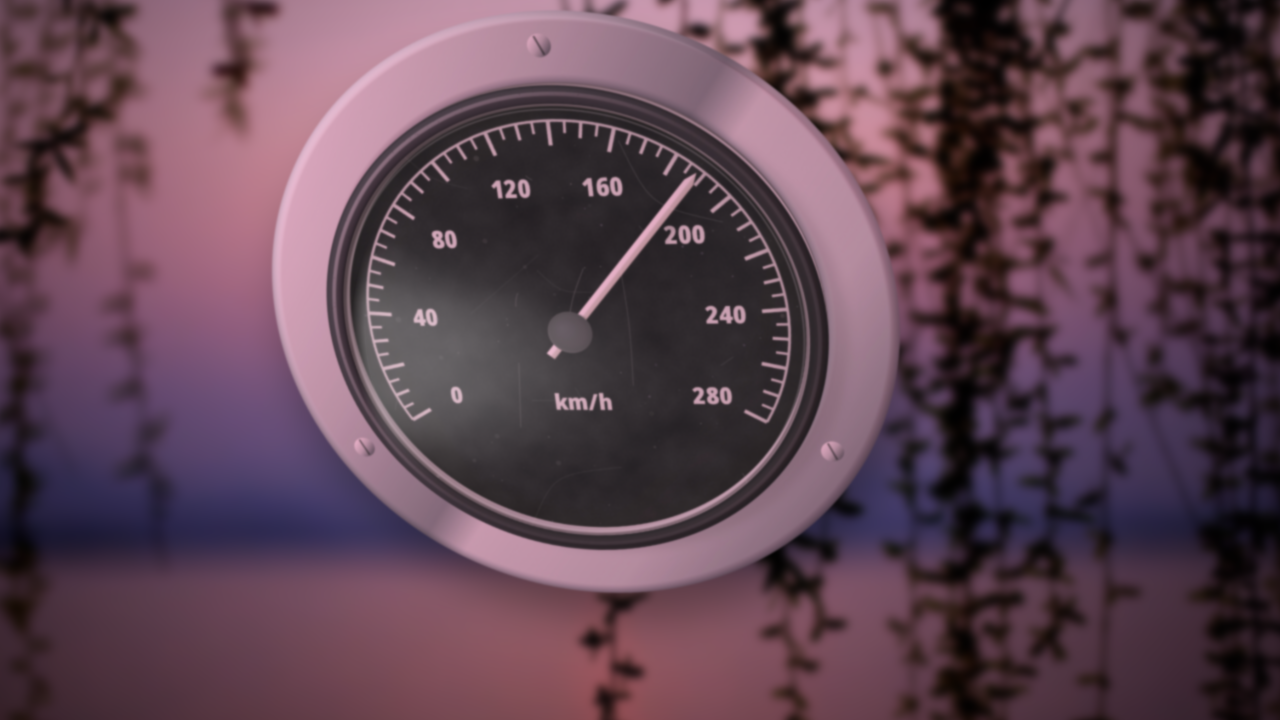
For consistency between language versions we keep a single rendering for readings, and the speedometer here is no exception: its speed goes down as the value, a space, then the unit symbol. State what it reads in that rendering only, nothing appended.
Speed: 187.5 km/h
